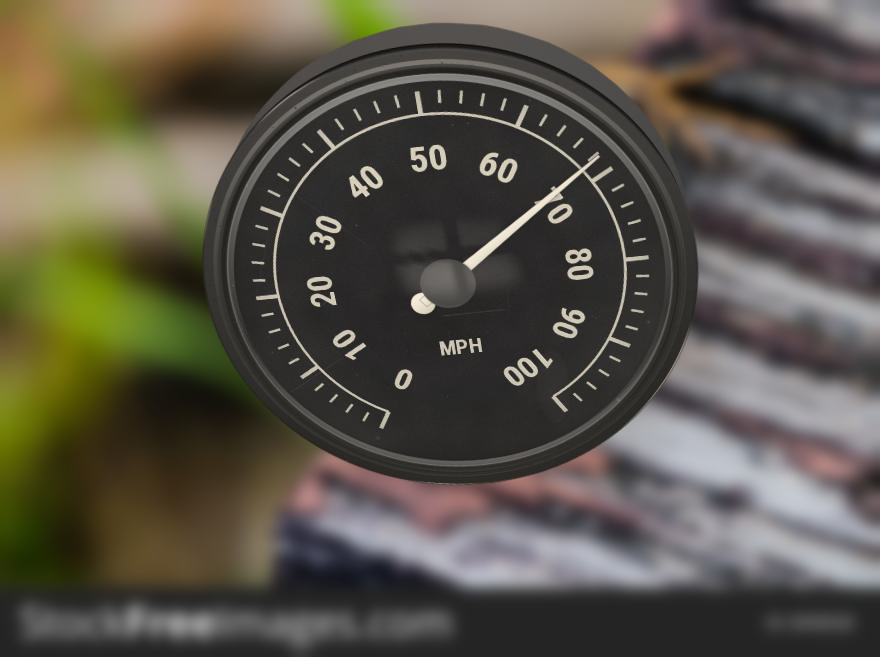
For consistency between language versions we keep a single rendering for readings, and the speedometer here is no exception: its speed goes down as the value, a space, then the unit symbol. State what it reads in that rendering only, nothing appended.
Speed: 68 mph
